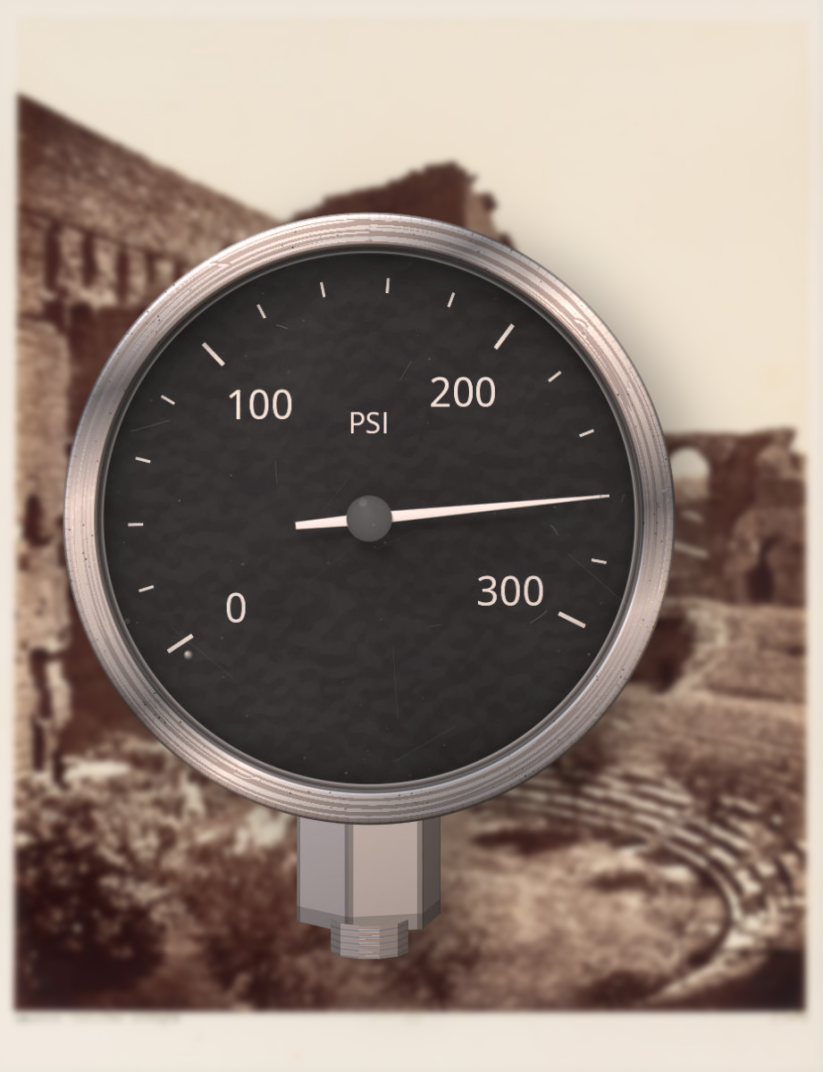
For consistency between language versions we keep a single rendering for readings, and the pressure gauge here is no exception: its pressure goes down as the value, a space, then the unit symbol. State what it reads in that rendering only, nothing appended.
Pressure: 260 psi
